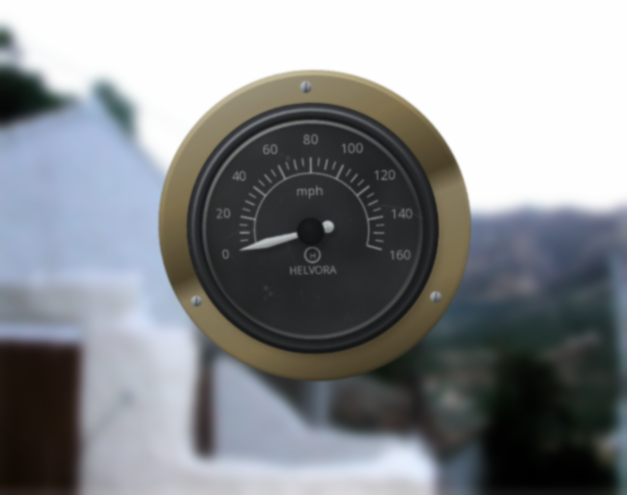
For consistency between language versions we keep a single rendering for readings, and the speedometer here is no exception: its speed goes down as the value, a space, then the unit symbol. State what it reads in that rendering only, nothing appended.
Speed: 0 mph
